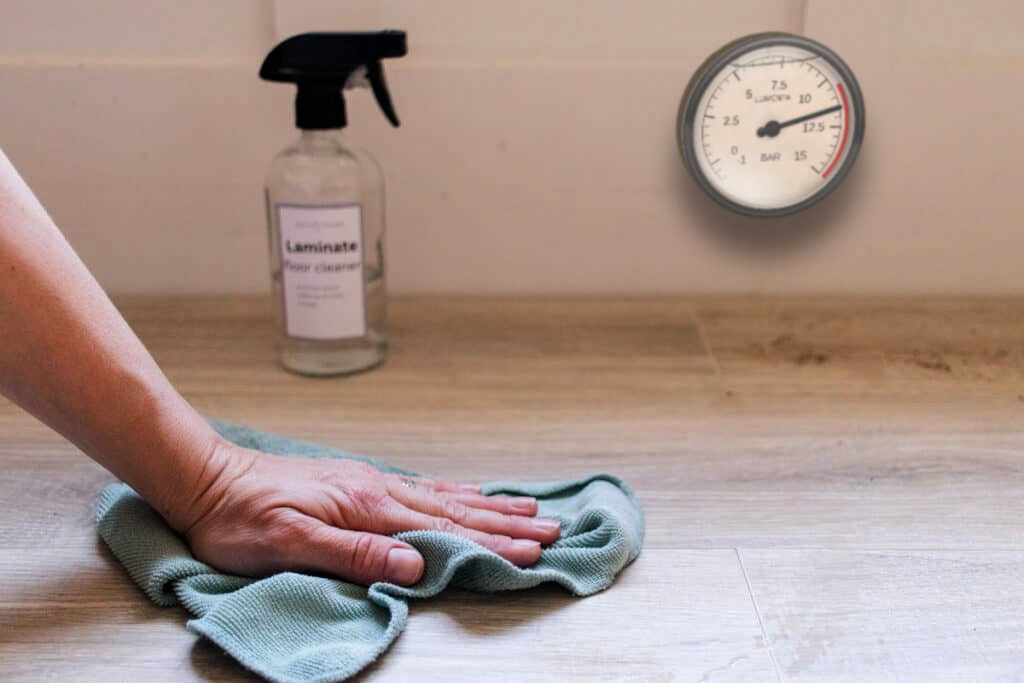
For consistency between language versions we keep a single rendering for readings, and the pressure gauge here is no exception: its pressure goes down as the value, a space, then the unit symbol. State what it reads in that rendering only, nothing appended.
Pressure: 11.5 bar
